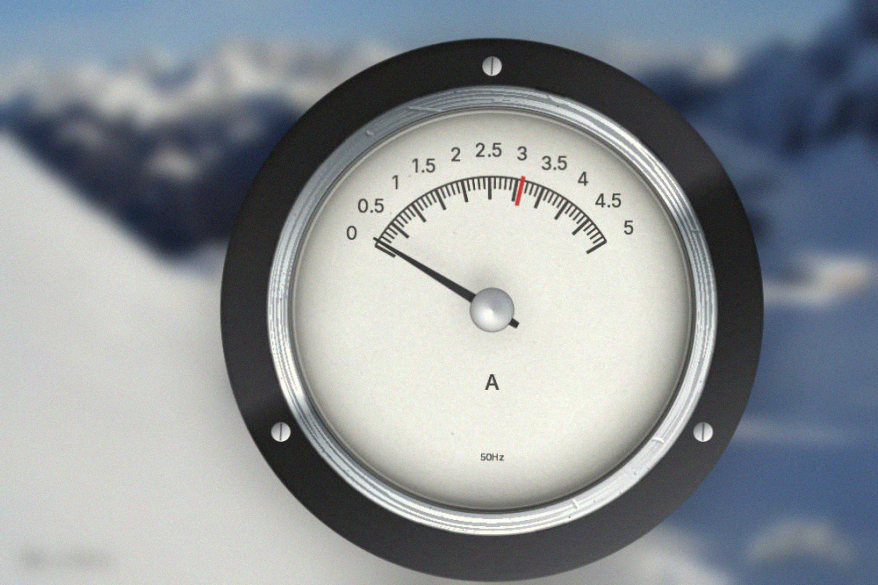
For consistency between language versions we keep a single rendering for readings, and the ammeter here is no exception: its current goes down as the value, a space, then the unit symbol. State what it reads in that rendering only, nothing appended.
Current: 0.1 A
